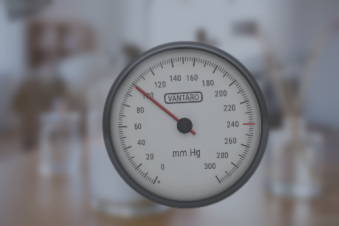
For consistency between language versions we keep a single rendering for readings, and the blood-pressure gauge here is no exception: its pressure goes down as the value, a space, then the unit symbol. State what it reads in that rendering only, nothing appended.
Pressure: 100 mmHg
